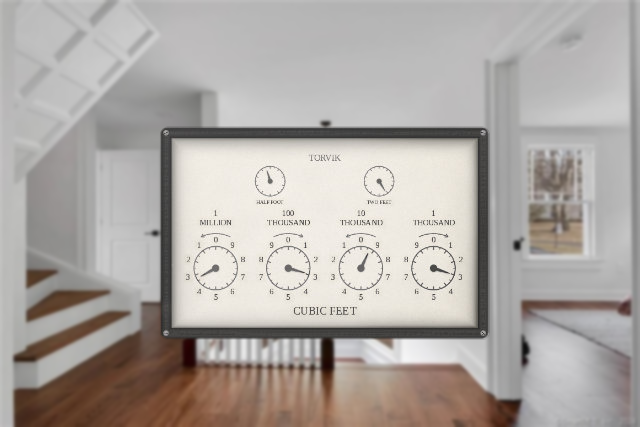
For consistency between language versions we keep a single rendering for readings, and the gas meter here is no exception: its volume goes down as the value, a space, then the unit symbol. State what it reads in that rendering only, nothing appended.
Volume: 329300 ft³
